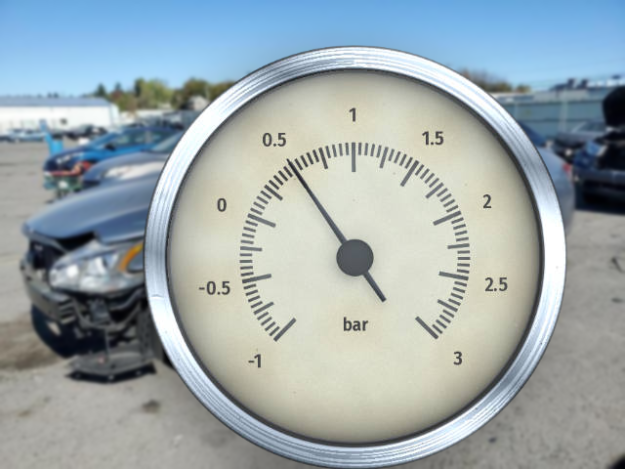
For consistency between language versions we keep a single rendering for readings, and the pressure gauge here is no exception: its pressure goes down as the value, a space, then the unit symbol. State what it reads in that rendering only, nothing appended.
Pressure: 0.5 bar
